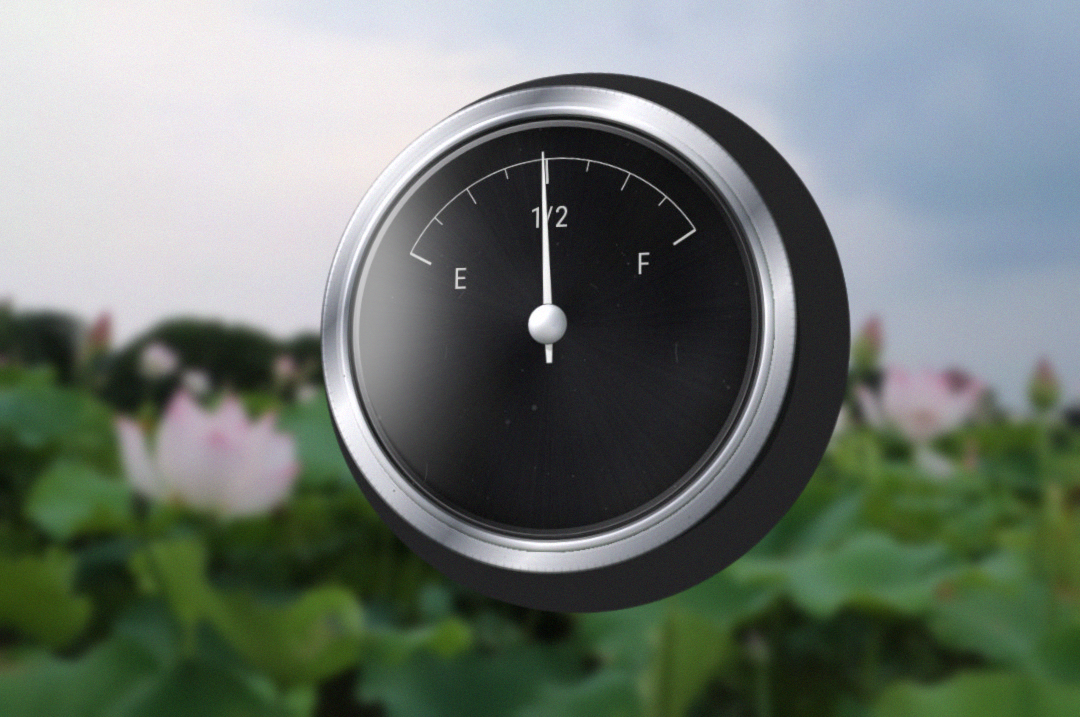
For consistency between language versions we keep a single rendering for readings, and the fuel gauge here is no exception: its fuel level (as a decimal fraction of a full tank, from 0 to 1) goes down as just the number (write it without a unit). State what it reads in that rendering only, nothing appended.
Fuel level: 0.5
